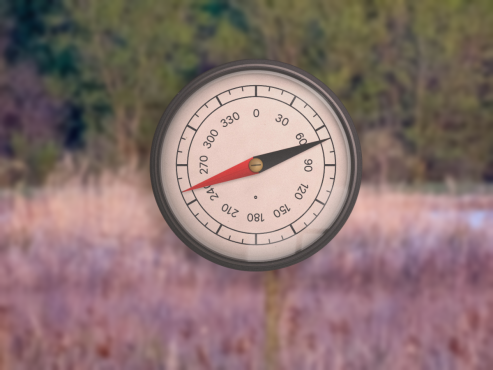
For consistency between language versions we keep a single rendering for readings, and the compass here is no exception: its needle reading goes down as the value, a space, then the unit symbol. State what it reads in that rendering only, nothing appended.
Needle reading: 250 °
